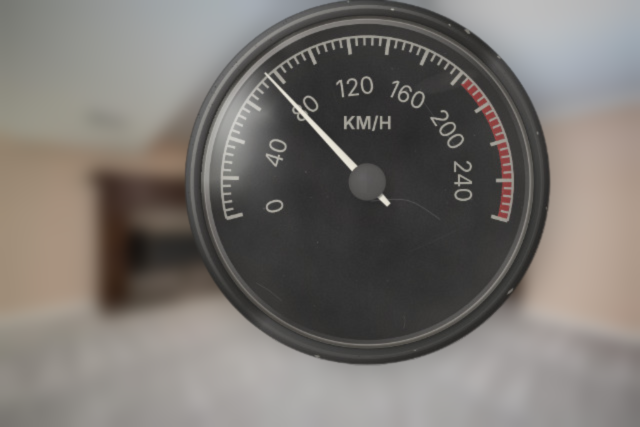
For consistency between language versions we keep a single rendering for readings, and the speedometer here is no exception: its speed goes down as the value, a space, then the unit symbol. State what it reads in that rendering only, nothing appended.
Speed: 76 km/h
